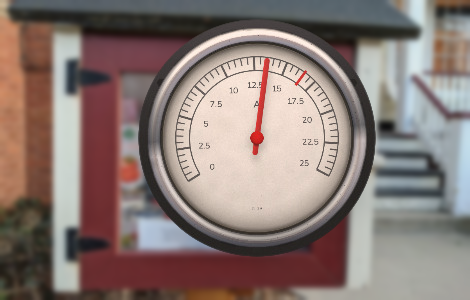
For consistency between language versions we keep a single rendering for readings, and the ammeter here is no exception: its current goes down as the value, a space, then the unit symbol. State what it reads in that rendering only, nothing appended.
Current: 13.5 A
